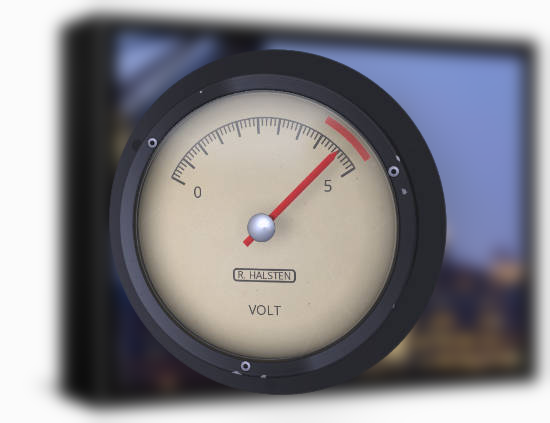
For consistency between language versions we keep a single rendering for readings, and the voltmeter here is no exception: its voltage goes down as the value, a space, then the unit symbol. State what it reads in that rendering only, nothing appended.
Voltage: 4.5 V
